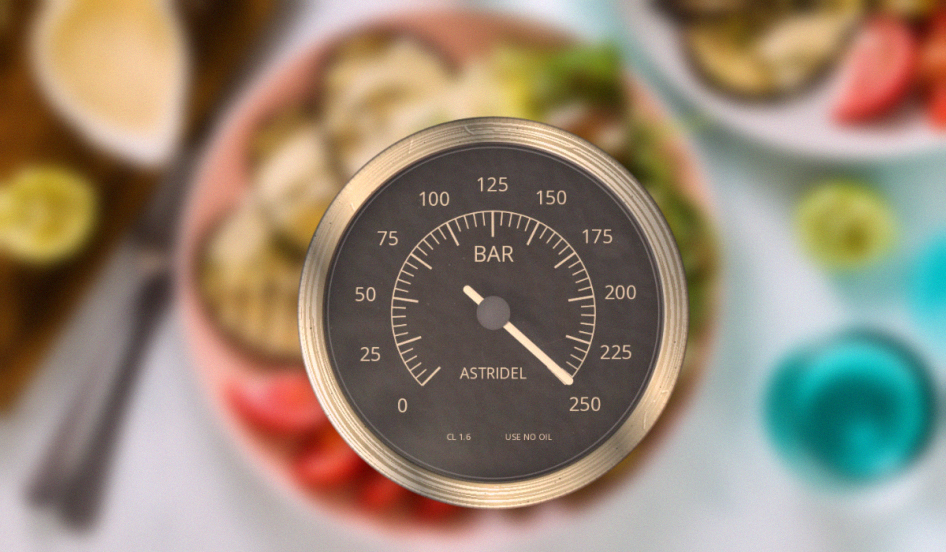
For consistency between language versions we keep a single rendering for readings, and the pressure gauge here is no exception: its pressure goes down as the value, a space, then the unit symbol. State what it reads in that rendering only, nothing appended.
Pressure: 247.5 bar
